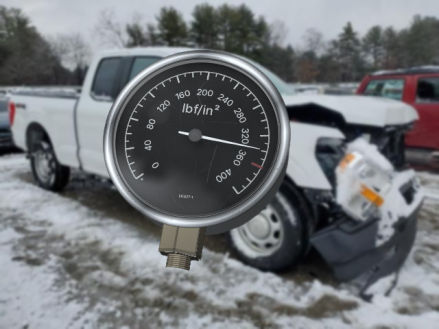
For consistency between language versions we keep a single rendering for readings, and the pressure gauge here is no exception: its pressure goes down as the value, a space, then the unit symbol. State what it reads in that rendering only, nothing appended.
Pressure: 340 psi
